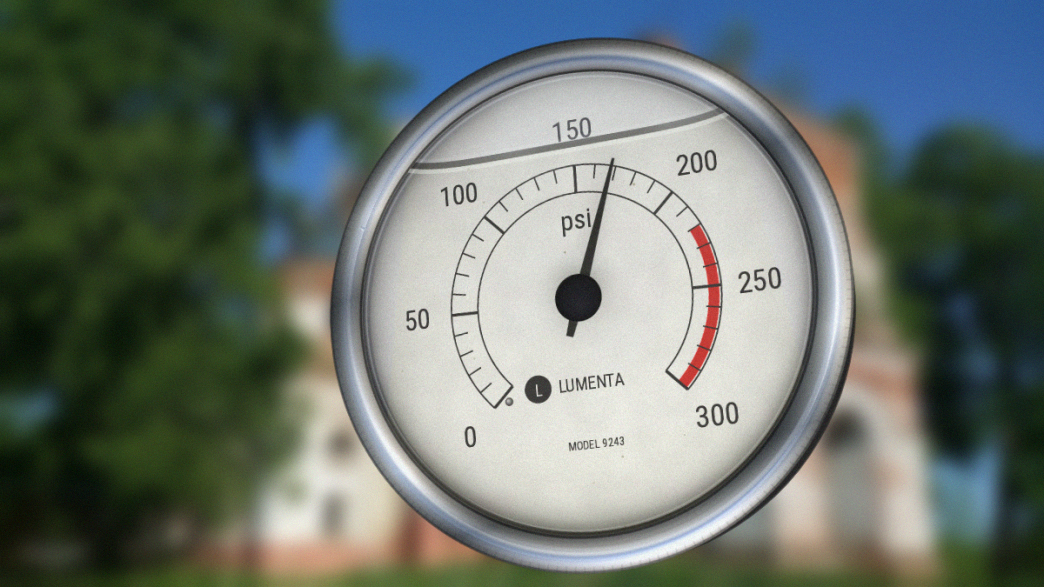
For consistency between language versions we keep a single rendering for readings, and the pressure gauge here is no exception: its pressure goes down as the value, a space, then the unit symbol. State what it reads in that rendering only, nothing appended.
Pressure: 170 psi
